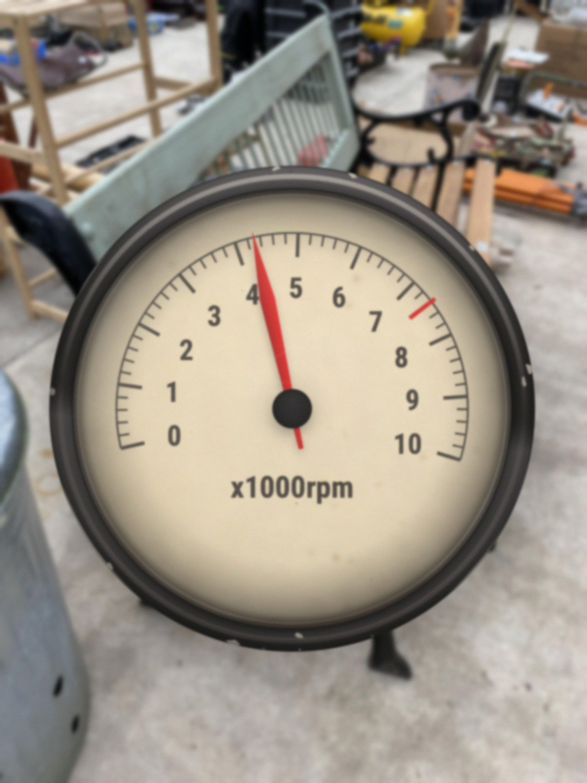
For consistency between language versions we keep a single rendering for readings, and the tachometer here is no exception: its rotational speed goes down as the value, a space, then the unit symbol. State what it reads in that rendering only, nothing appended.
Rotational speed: 4300 rpm
